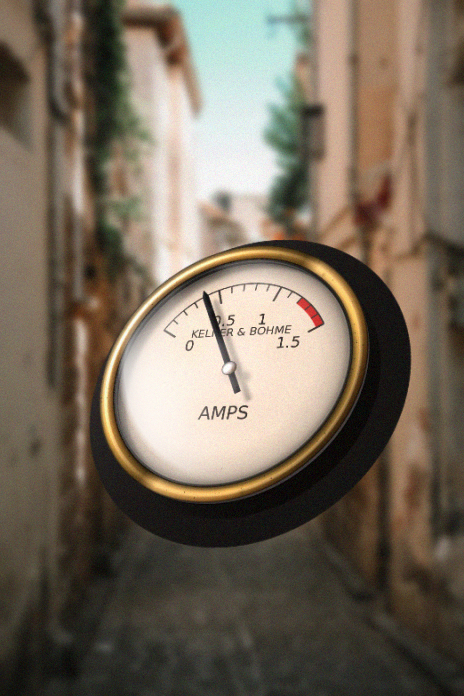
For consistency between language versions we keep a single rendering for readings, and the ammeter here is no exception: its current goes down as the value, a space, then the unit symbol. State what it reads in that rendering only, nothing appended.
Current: 0.4 A
